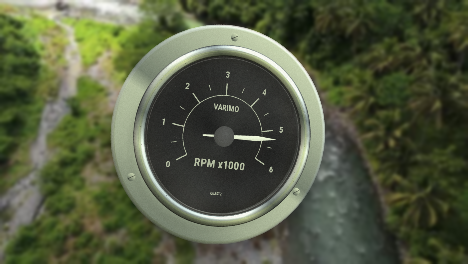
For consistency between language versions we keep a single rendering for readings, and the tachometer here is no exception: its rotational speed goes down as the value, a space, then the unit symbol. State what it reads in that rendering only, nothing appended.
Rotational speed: 5250 rpm
